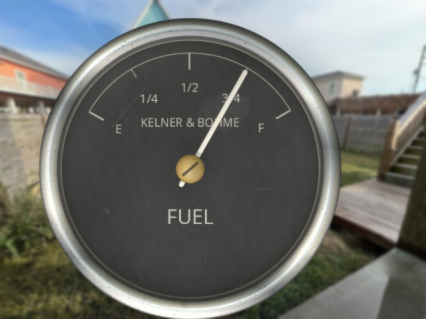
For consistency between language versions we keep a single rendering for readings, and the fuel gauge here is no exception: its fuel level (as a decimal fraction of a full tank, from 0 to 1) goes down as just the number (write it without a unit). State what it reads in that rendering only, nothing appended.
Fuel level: 0.75
